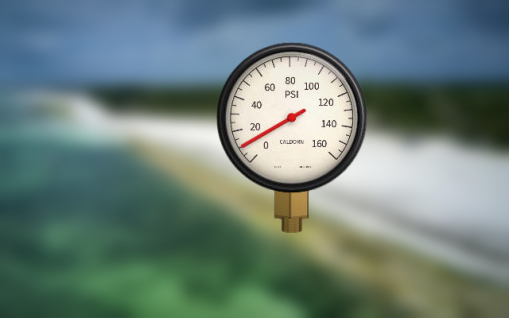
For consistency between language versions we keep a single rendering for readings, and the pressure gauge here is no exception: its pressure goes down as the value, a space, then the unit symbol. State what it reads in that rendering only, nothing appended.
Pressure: 10 psi
